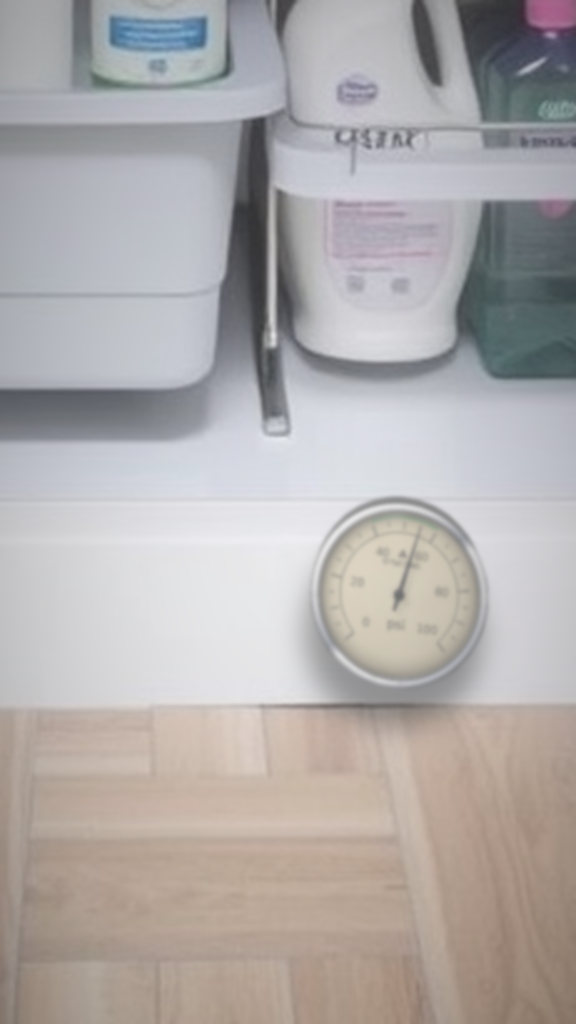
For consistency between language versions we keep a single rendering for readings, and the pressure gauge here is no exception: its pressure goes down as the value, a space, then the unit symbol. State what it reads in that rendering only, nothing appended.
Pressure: 55 psi
